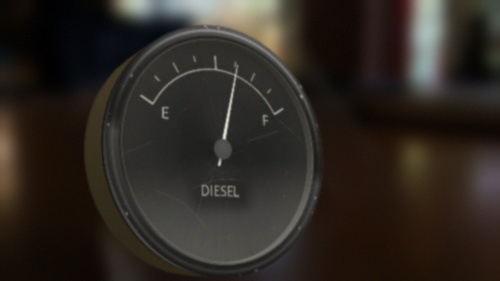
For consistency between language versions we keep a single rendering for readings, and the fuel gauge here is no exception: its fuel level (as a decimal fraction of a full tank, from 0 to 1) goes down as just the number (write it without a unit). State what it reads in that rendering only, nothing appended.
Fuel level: 0.625
